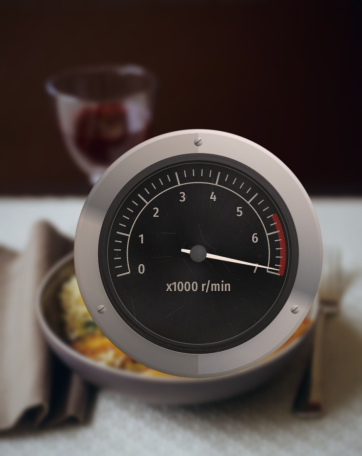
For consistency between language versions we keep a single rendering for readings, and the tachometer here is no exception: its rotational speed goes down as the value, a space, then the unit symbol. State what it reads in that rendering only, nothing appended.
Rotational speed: 6900 rpm
